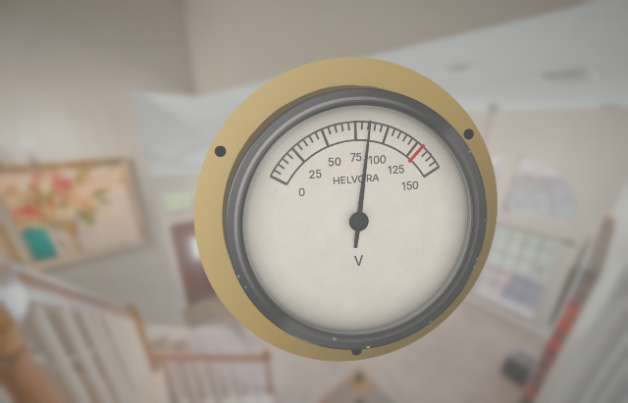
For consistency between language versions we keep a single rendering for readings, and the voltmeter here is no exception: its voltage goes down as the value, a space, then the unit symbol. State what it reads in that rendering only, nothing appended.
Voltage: 85 V
